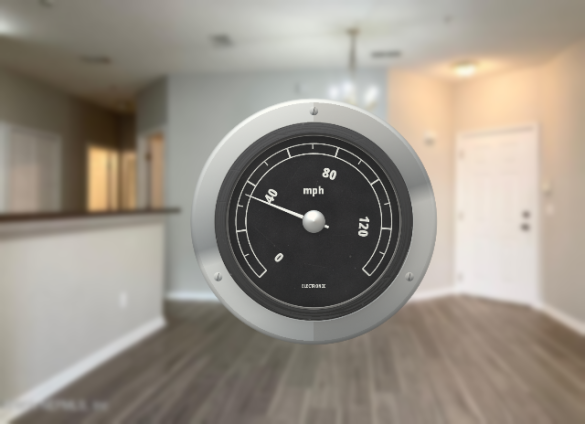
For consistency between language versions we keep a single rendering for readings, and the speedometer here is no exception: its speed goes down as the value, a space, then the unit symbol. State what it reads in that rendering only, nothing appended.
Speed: 35 mph
